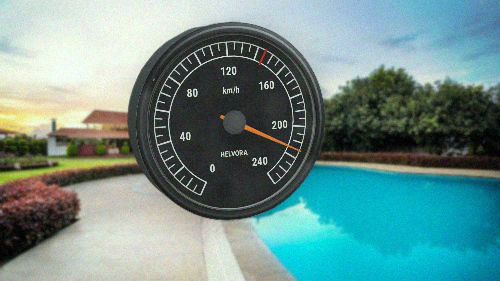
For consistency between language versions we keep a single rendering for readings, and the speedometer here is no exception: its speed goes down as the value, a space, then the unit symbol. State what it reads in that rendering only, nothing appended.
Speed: 215 km/h
